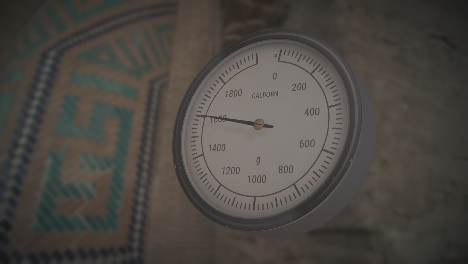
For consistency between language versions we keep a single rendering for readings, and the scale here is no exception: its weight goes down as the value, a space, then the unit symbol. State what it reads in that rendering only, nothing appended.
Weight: 1600 g
